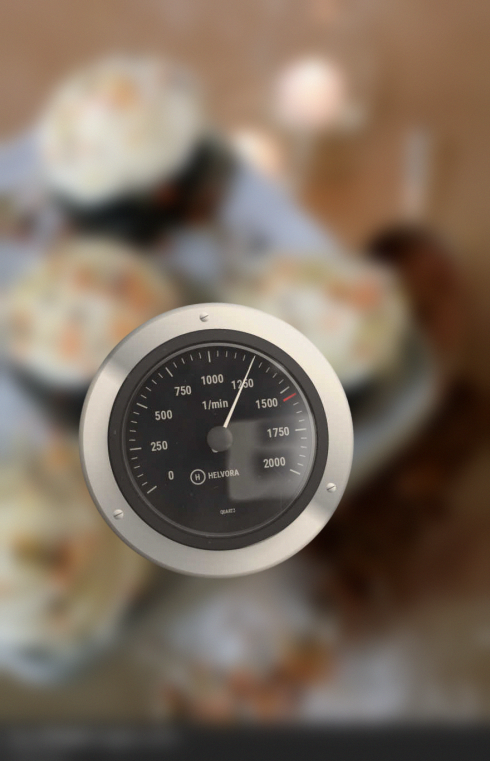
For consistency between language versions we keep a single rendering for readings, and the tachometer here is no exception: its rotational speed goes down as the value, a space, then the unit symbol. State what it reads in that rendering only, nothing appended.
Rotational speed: 1250 rpm
